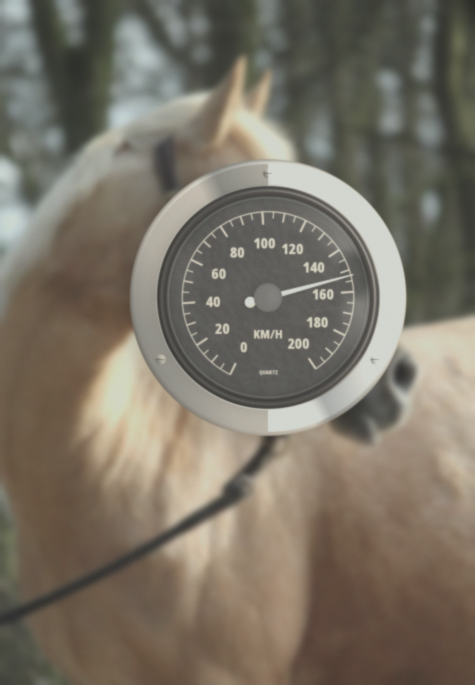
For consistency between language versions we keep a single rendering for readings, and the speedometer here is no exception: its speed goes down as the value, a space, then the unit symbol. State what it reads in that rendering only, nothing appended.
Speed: 152.5 km/h
